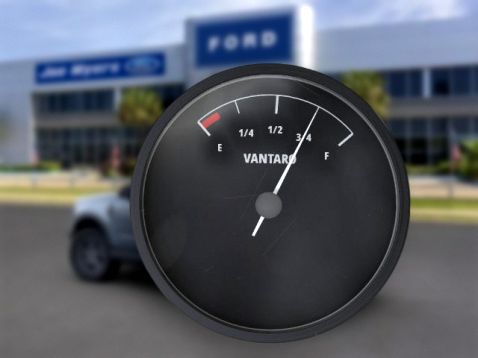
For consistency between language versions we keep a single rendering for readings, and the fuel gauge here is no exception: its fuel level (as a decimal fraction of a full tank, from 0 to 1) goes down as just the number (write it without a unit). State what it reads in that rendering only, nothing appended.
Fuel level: 0.75
